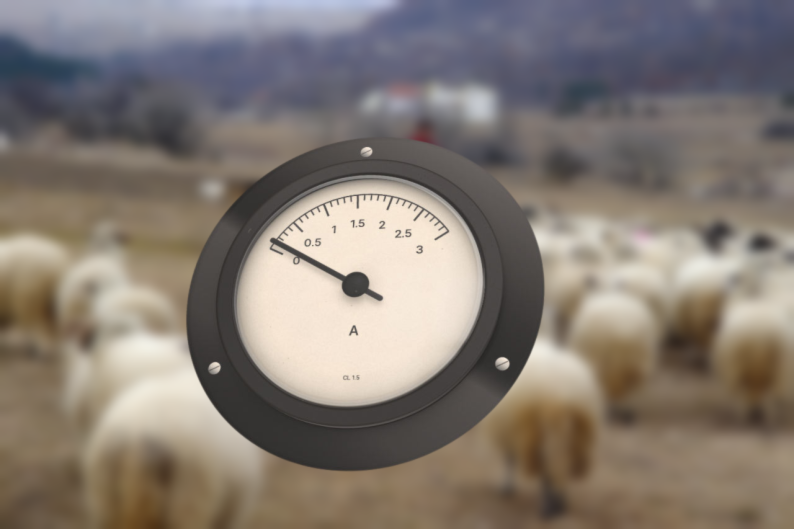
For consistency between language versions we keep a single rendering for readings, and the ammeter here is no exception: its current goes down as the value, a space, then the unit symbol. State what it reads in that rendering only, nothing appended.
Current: 0.1 A
